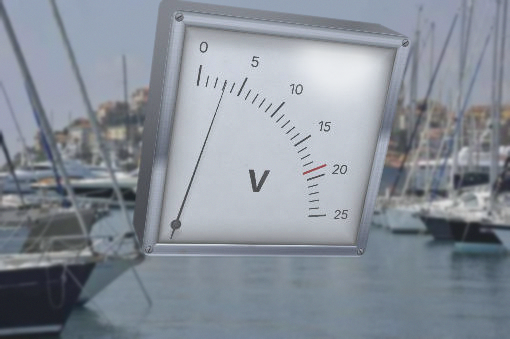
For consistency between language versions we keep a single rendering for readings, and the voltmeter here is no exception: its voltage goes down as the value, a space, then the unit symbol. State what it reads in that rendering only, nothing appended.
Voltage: 3 V
